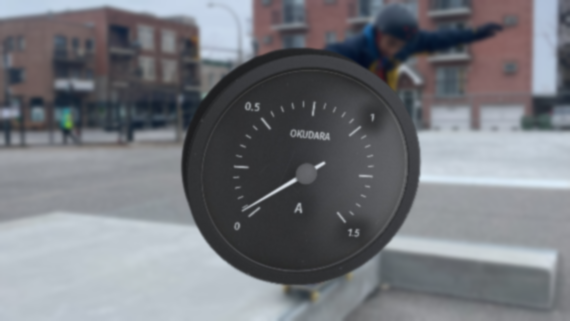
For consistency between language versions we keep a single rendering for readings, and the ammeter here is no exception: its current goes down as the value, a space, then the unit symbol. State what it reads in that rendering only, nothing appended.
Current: 0.05 A
